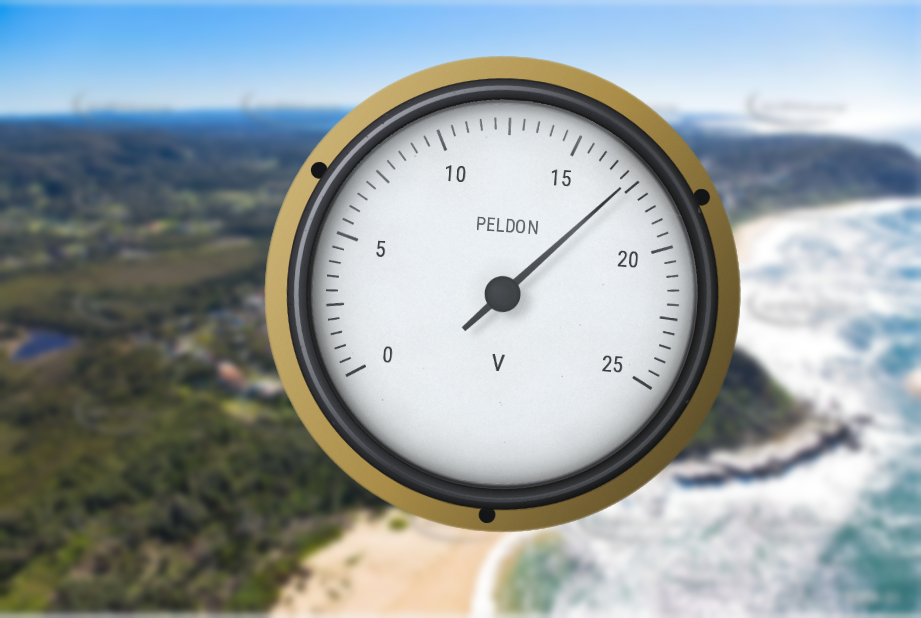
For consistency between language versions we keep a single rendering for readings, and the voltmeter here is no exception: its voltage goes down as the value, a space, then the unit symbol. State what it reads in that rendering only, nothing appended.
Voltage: 17.25 V
